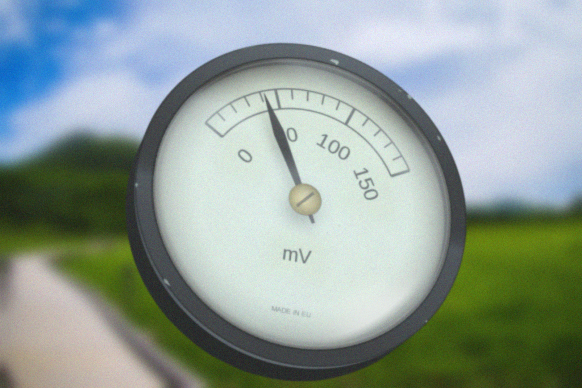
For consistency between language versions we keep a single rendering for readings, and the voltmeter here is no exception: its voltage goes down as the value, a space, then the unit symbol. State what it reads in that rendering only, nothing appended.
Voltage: 40 mV
